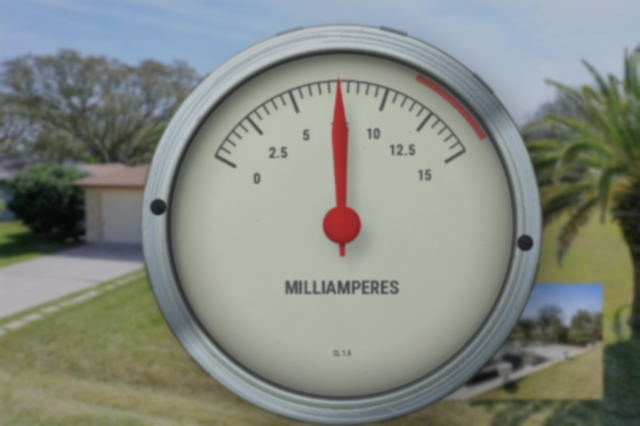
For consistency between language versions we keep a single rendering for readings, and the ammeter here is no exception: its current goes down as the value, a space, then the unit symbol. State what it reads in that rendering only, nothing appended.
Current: 7.5 mA
